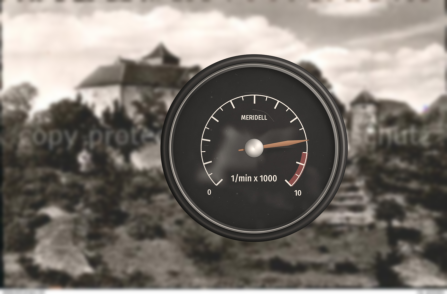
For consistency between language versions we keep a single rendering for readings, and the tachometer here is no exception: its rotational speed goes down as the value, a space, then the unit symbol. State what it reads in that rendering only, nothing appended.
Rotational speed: 8000 rpm
